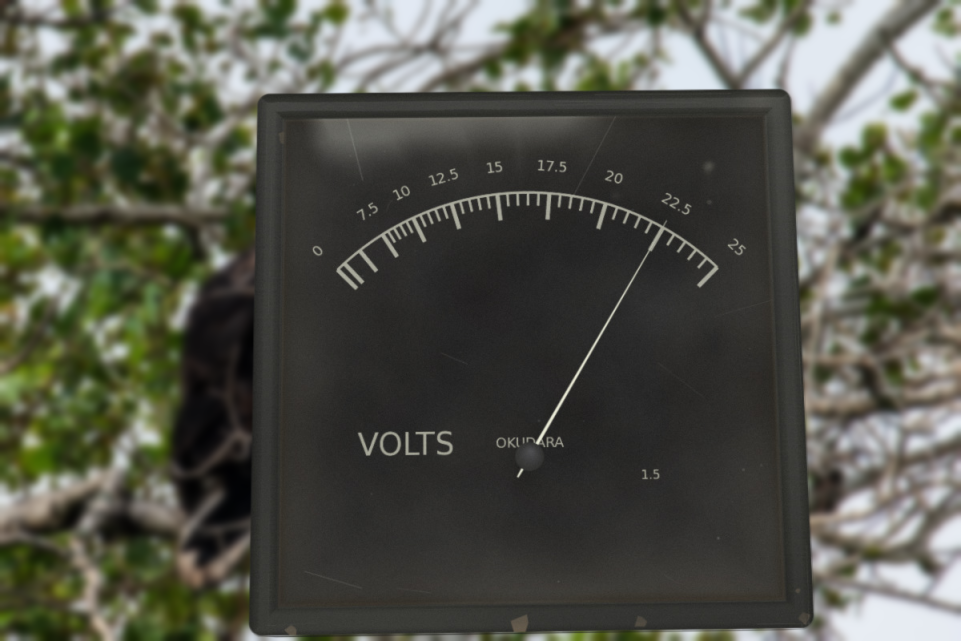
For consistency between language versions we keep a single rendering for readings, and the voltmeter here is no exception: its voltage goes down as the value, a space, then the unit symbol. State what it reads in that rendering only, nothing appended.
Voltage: 22.5 V
